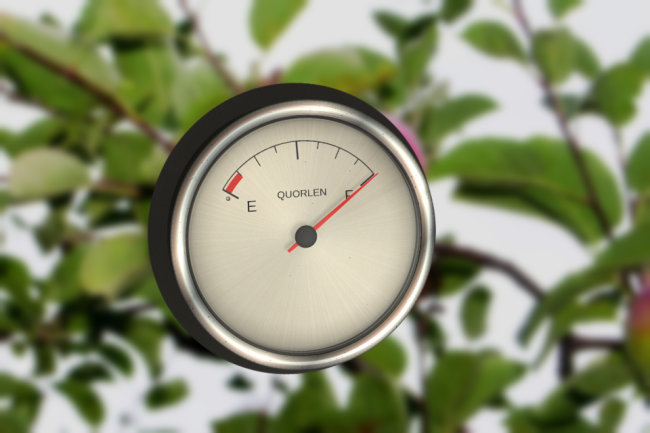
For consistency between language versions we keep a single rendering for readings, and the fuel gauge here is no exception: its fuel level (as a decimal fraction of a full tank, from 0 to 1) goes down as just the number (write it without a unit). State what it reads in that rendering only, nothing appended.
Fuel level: 1
